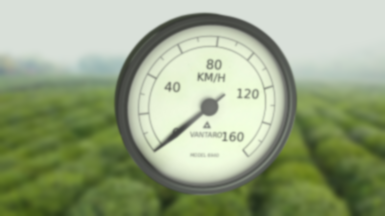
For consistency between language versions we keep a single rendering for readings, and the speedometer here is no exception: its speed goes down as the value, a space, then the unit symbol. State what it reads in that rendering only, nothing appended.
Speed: 0 km/h
